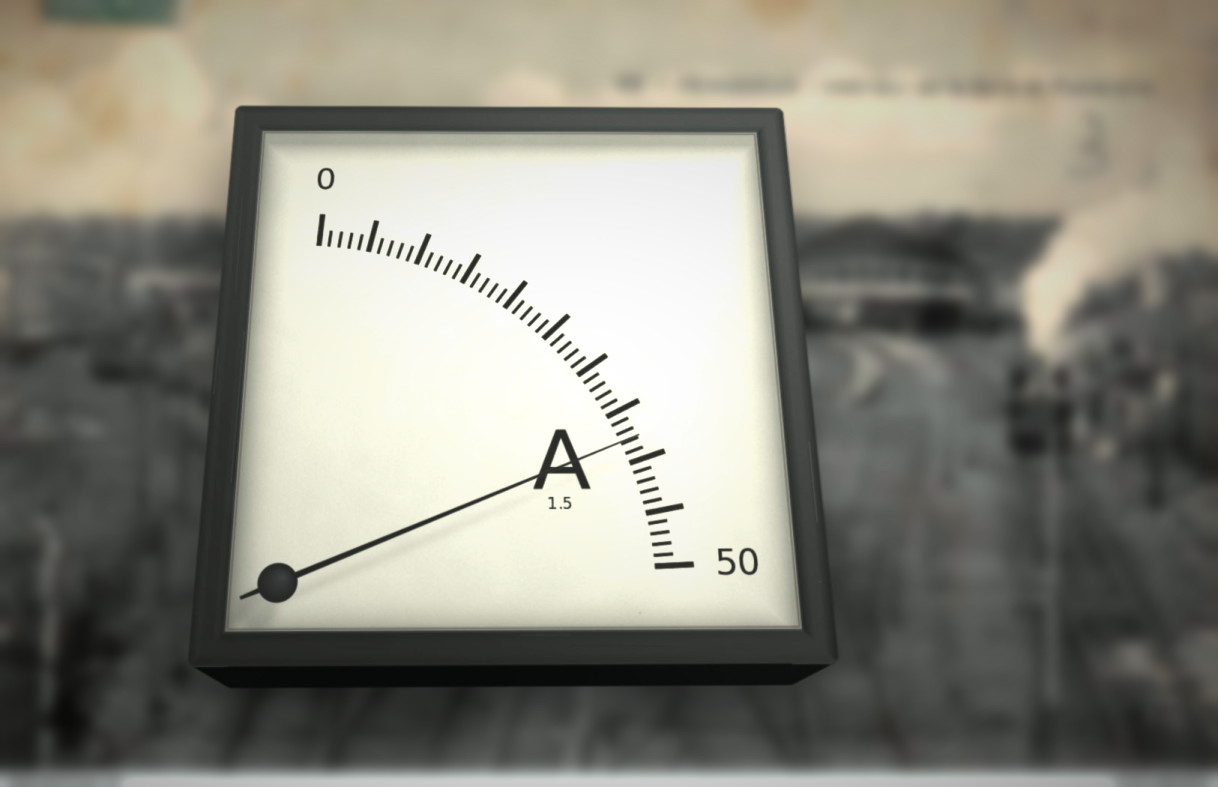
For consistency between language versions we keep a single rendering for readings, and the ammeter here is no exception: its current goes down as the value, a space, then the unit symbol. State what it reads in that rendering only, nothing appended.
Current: 38 A
